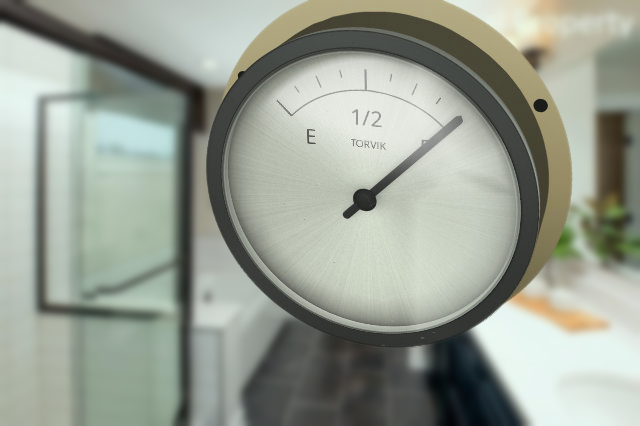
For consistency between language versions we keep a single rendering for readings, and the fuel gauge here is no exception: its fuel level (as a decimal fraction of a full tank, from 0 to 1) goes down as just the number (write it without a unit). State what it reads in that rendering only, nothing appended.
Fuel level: 1
